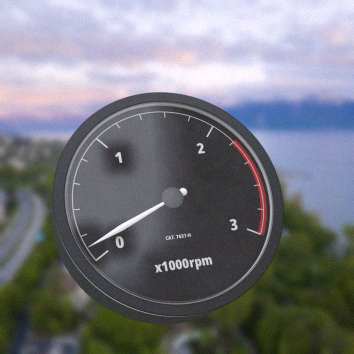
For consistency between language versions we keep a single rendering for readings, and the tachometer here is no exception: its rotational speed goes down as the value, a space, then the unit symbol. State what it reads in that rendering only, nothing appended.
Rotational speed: 100 rpm
